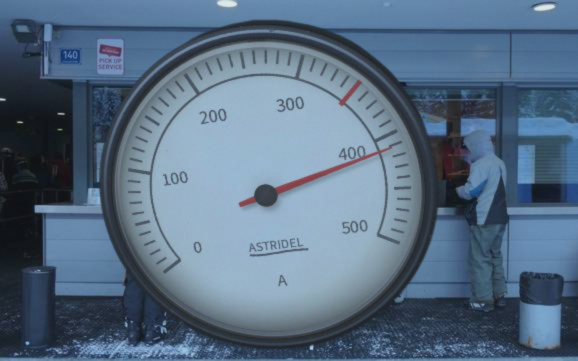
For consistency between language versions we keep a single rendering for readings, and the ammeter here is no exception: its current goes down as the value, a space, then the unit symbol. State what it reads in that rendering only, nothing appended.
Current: 410 A
